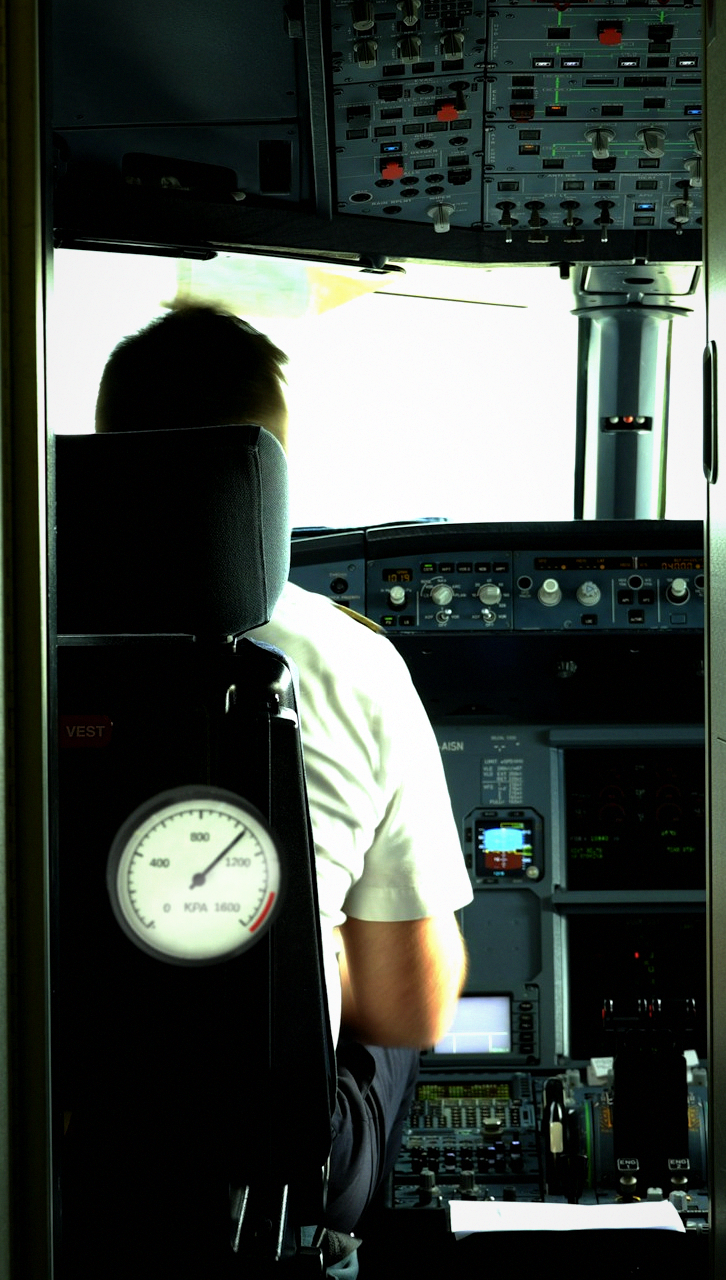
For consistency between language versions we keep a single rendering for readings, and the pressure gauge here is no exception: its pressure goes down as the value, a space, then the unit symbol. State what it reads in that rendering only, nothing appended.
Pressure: 1050 kPa
